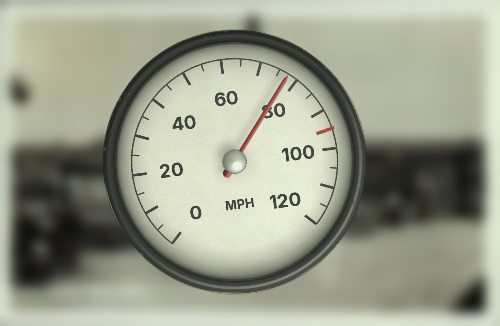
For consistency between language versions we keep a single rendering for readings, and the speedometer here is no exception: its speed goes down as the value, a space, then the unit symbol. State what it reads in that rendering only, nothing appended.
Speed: 77.5 mph
